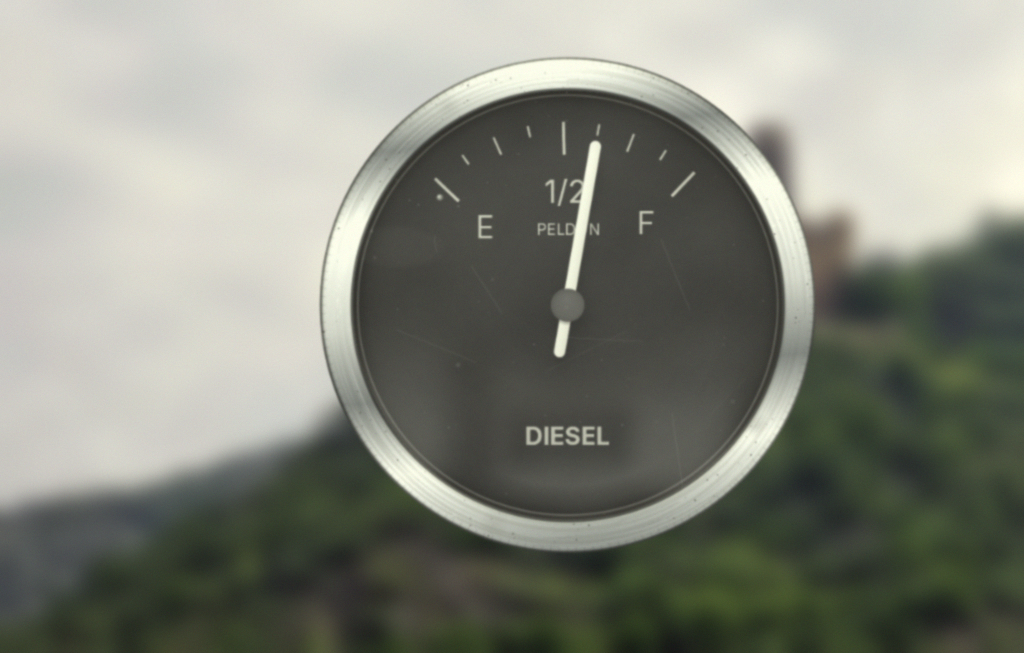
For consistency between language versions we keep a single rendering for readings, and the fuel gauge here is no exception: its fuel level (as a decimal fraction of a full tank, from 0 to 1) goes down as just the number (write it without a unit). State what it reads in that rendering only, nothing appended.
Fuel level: 0.625
